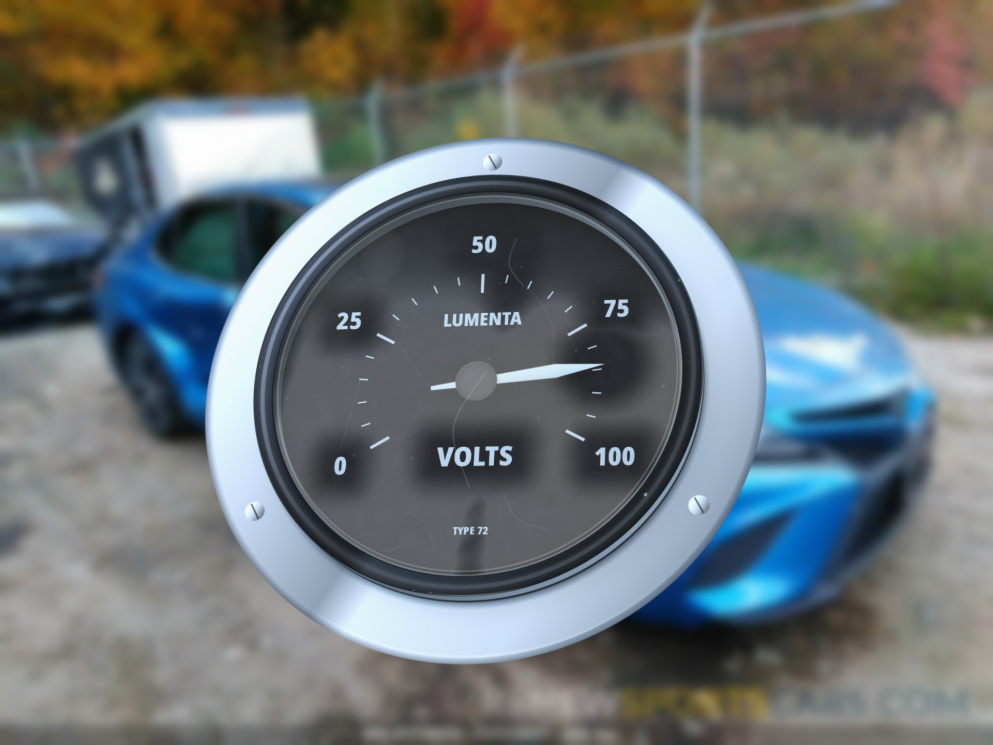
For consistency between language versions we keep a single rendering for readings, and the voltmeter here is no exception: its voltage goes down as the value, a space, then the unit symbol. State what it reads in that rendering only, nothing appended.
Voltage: 85 V
